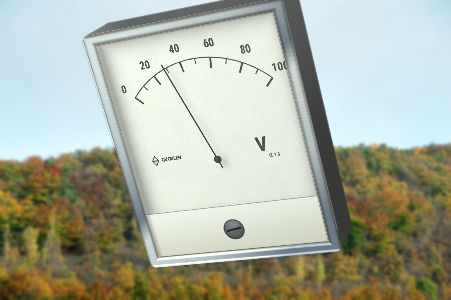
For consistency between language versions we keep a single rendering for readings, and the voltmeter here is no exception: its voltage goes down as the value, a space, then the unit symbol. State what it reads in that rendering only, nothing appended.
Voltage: 30 V
